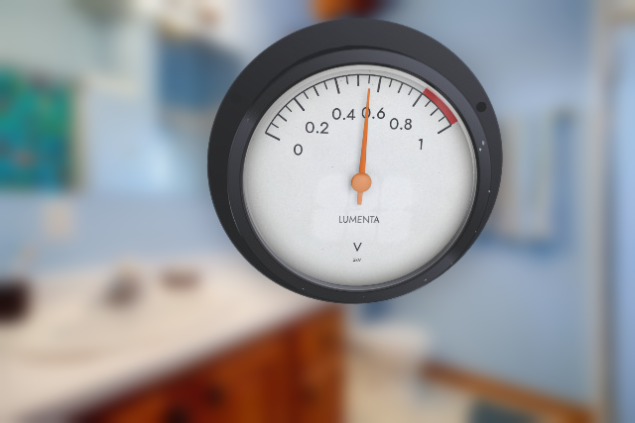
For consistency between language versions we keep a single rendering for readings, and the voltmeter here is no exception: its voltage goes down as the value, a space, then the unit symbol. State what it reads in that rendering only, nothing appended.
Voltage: 0.55 V
